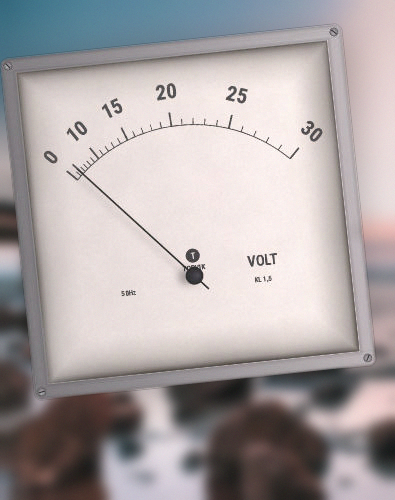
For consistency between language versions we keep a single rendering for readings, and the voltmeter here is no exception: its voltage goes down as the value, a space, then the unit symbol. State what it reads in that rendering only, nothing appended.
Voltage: 5 V
